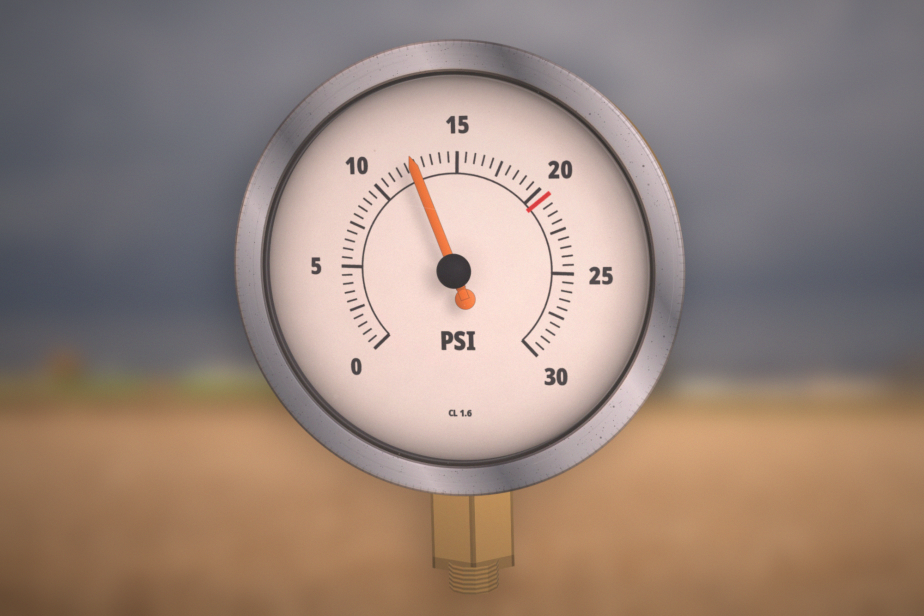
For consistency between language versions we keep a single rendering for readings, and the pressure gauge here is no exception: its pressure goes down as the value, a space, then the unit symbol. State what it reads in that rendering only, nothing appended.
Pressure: 12.5 psi
